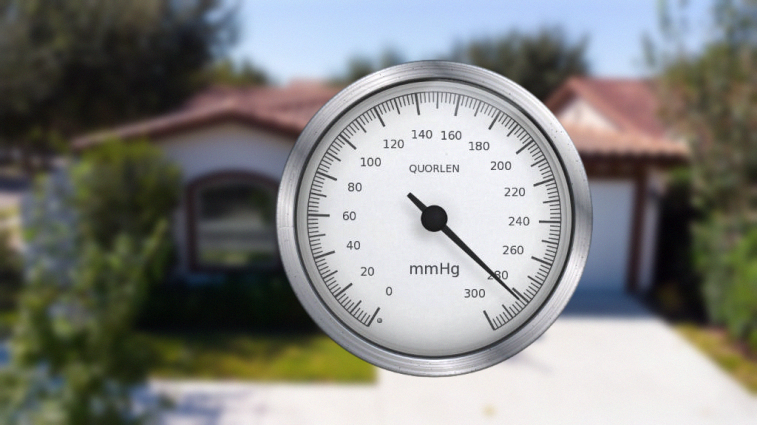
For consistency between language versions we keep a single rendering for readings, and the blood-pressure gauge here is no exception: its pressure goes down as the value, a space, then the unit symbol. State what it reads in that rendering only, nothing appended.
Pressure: 282 mmHg
